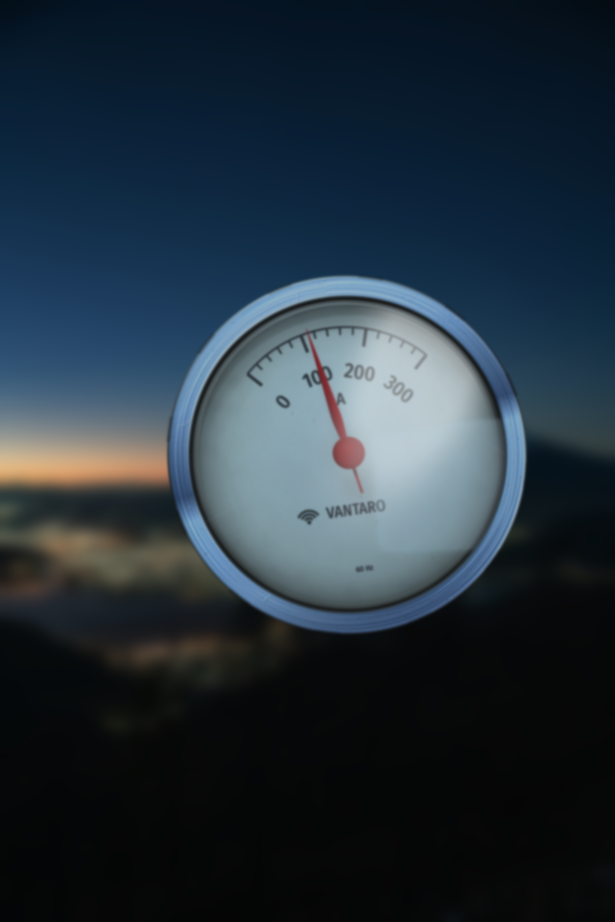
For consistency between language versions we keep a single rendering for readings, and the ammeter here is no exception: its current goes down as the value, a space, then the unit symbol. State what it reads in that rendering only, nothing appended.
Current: 110 A
